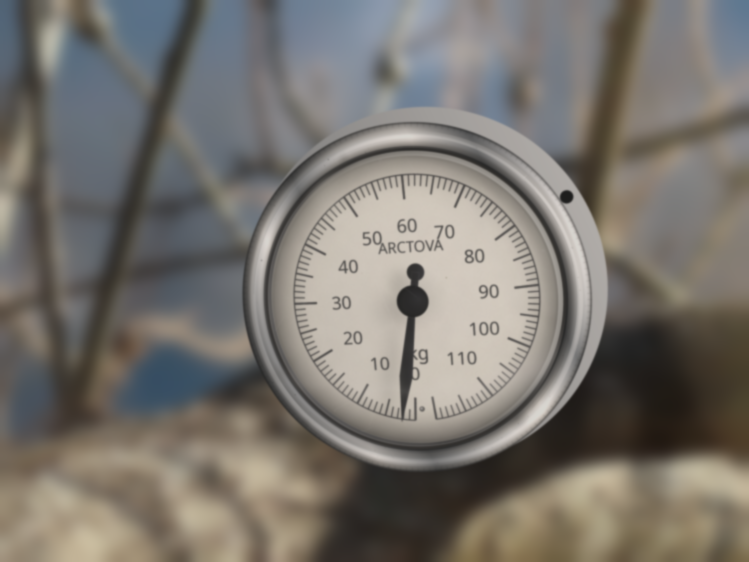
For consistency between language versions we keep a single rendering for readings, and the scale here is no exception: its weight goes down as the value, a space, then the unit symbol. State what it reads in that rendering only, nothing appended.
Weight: 2 kg
